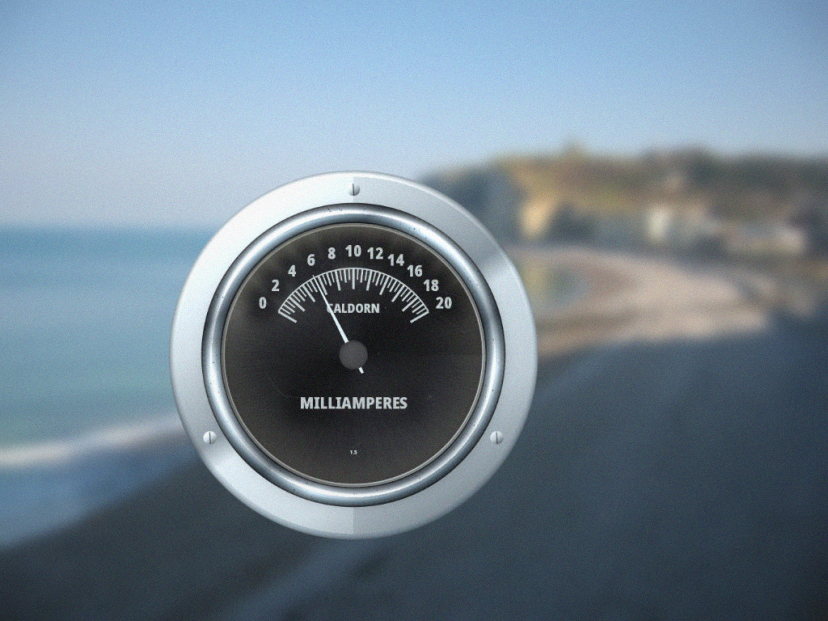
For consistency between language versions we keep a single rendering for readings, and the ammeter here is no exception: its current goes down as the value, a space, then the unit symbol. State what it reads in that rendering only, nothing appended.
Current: 5.5 mA
